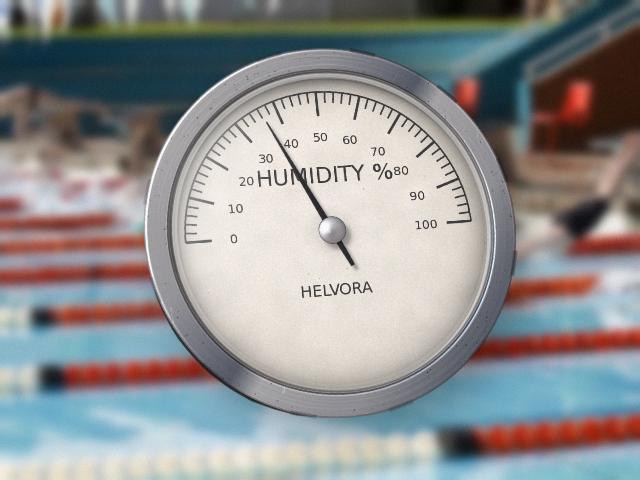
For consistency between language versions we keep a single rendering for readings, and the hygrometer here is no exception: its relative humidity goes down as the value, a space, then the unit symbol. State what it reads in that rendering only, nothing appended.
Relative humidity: 36 %
